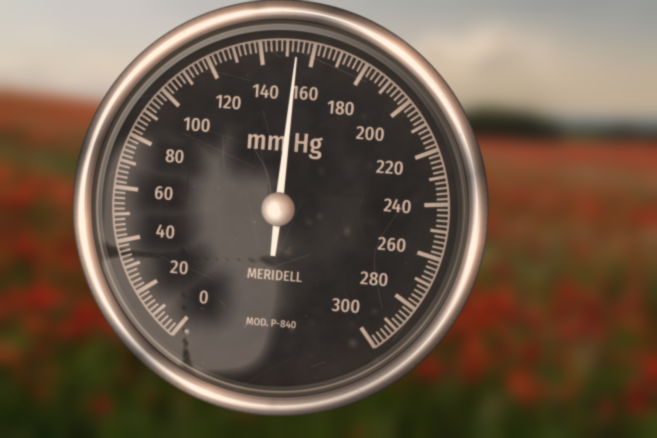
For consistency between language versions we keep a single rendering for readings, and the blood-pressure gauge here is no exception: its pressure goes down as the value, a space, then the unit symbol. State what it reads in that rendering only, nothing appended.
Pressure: 154 mmHg
